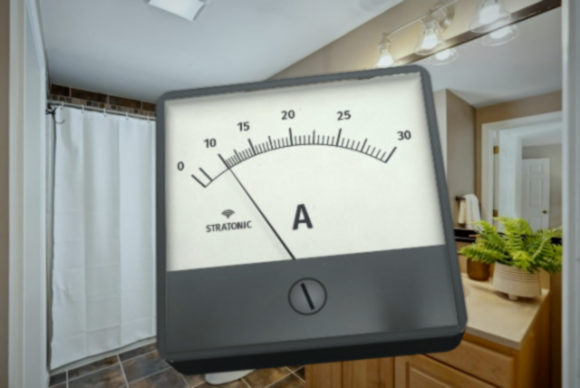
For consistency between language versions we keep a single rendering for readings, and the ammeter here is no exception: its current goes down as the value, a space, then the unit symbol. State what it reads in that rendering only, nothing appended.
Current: 10 A
